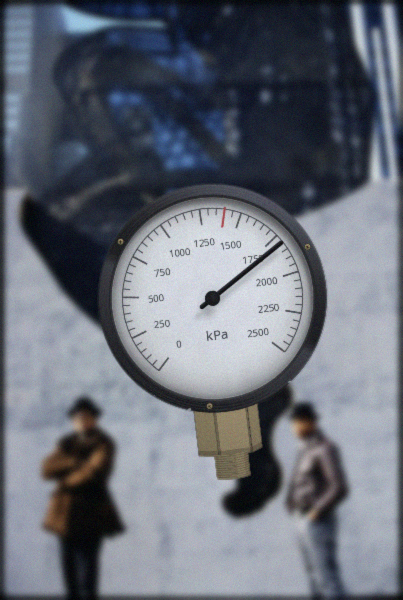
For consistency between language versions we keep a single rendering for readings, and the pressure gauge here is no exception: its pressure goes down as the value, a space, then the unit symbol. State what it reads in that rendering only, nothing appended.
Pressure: 1800 kPa
